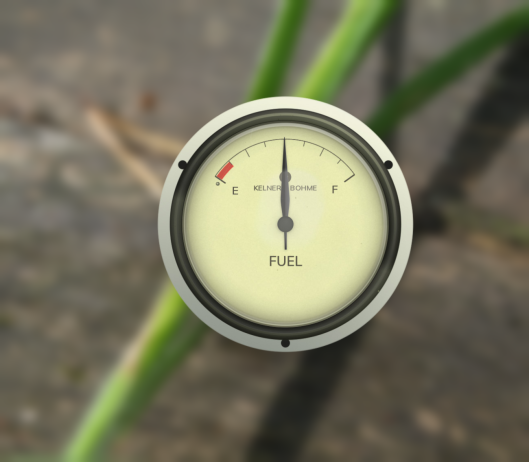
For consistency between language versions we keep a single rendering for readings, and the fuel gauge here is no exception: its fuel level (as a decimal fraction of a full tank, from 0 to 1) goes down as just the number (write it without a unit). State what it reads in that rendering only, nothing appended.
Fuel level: 0.5
